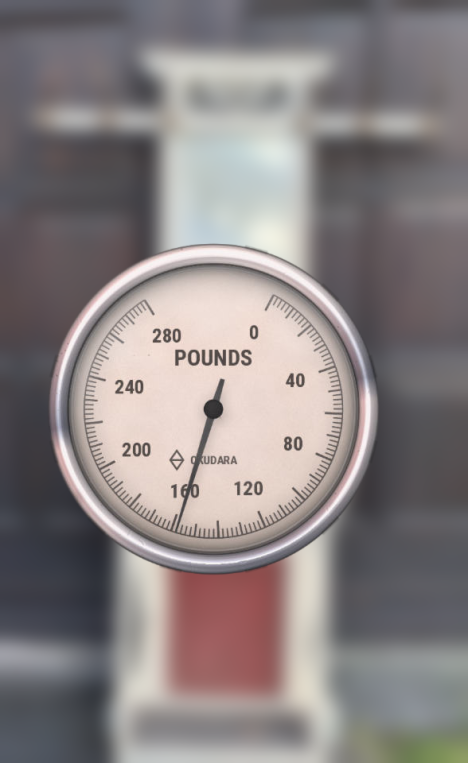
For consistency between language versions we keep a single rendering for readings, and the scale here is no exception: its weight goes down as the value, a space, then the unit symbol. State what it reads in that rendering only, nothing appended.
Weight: 158 lb
